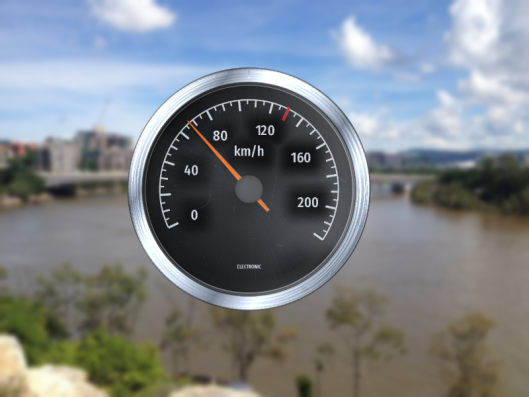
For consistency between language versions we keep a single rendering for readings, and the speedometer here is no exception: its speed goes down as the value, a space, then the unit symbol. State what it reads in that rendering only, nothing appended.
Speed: 67.5 km/h
